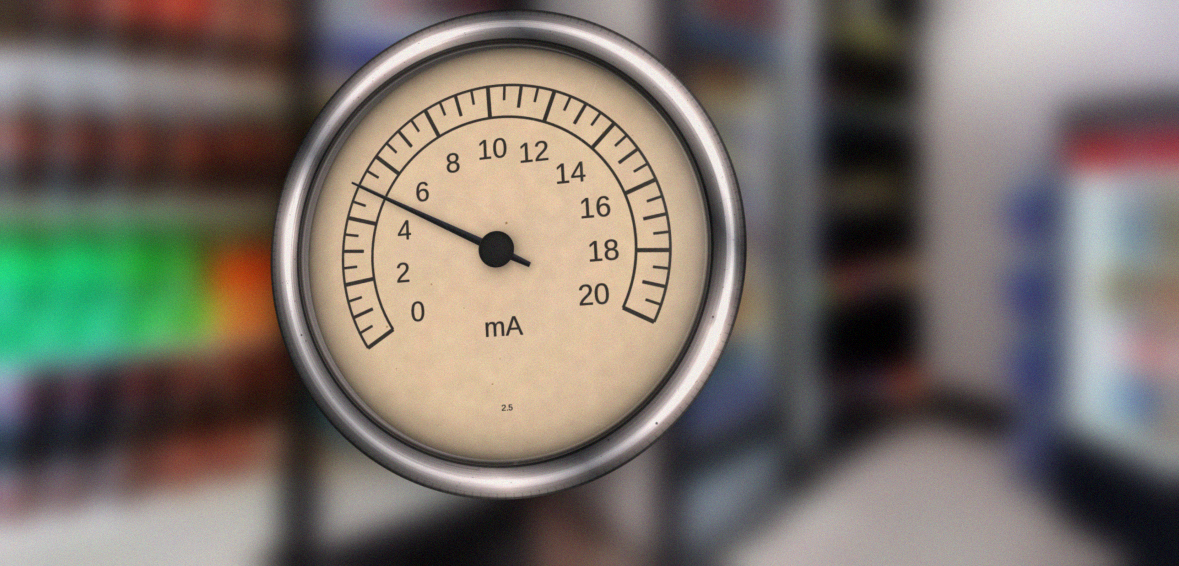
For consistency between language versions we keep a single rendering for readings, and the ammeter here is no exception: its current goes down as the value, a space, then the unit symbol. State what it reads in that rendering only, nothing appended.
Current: 5 mA
